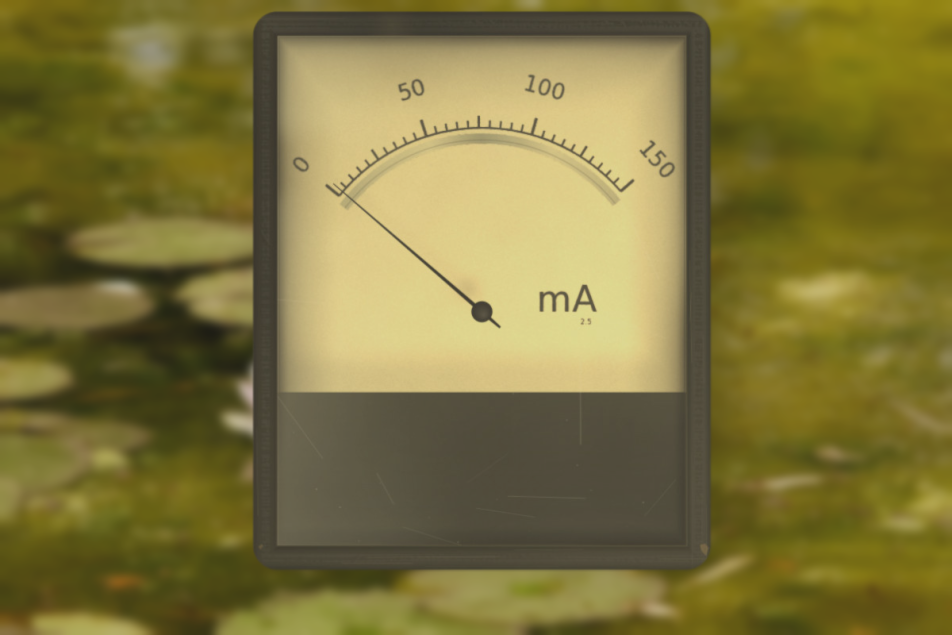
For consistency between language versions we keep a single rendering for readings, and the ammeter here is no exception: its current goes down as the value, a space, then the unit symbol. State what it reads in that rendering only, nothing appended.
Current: 2.5 mA
